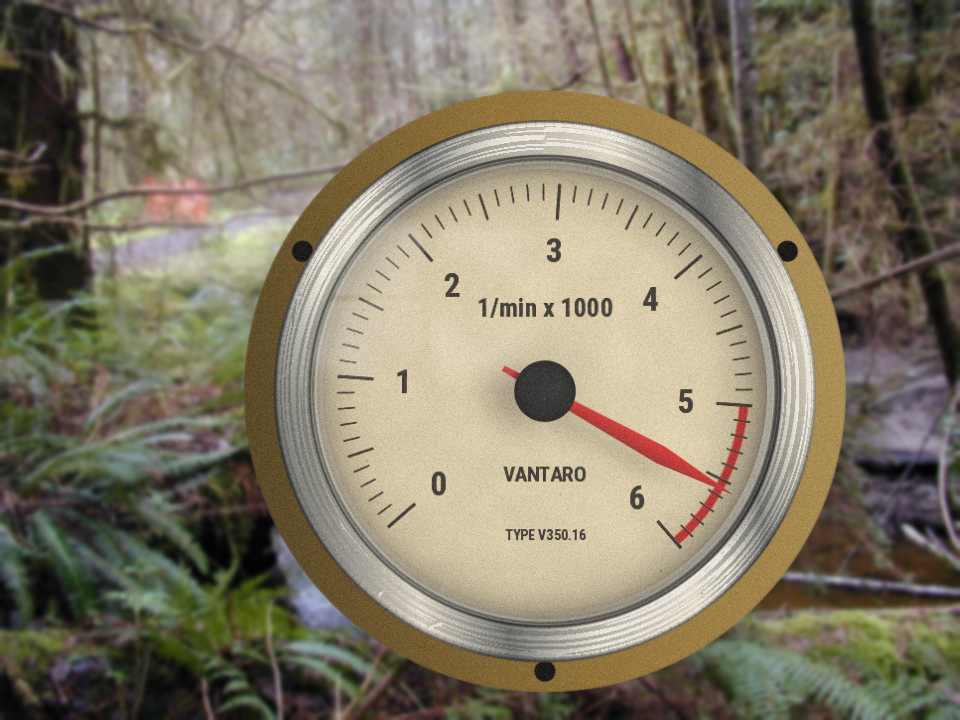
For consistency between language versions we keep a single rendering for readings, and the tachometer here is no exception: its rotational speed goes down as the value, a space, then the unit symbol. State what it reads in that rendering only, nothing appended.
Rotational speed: 5550 rpm
